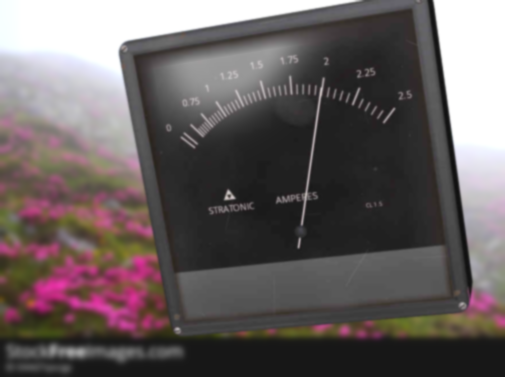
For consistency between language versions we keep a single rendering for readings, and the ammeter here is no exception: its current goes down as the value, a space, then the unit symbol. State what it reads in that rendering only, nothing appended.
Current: 2 A
